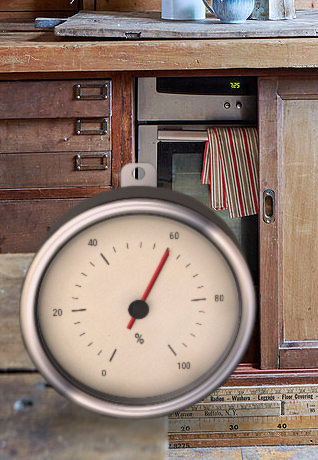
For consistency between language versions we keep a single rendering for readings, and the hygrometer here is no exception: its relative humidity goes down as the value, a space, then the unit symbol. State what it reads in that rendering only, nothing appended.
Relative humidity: 60 %
